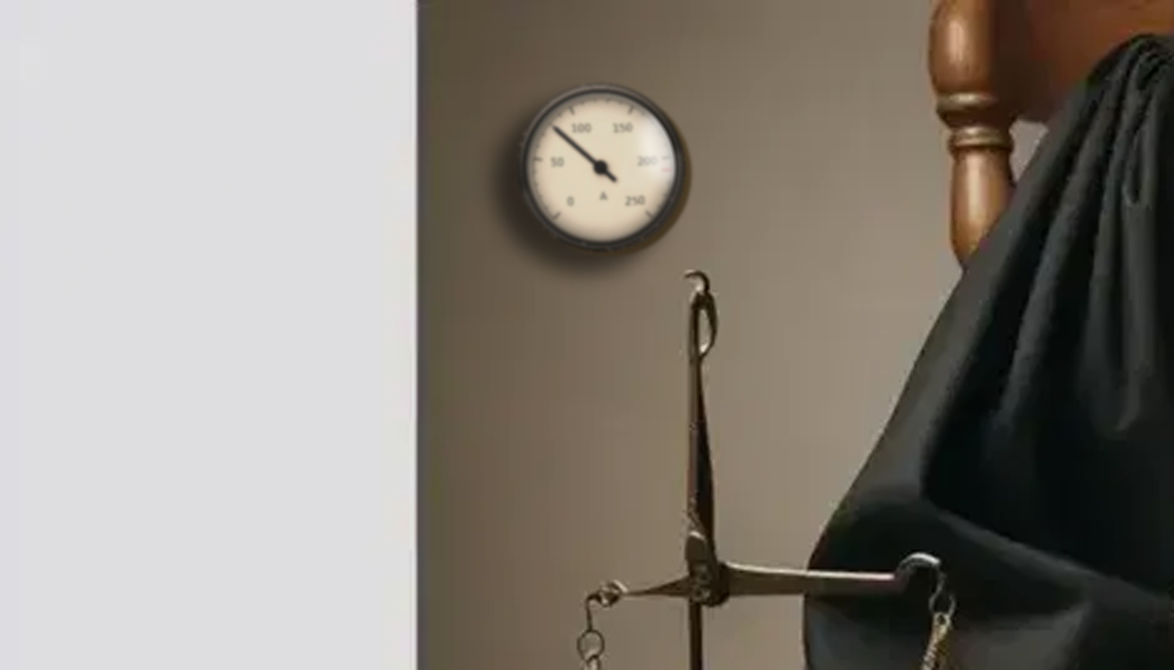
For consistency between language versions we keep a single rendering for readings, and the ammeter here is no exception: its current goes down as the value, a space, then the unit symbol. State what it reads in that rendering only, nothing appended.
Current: 80 A
